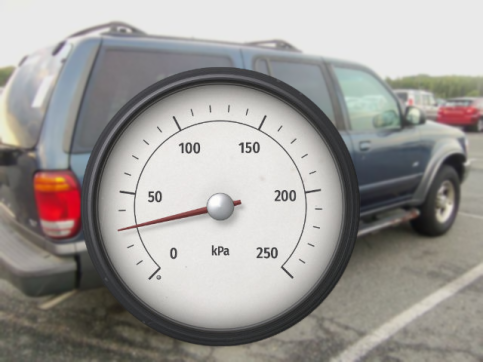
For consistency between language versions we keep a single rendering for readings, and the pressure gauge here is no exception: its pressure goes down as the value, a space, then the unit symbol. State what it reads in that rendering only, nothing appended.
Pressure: 30 kPa
